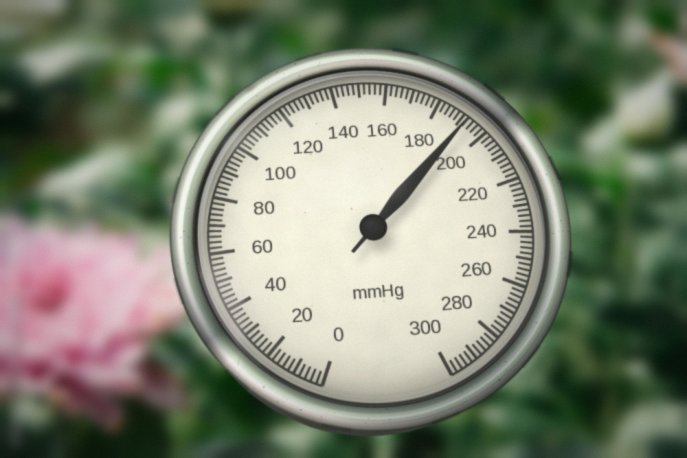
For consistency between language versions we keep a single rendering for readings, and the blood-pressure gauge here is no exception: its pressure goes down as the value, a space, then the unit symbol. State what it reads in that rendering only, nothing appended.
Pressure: 192 mmHg
